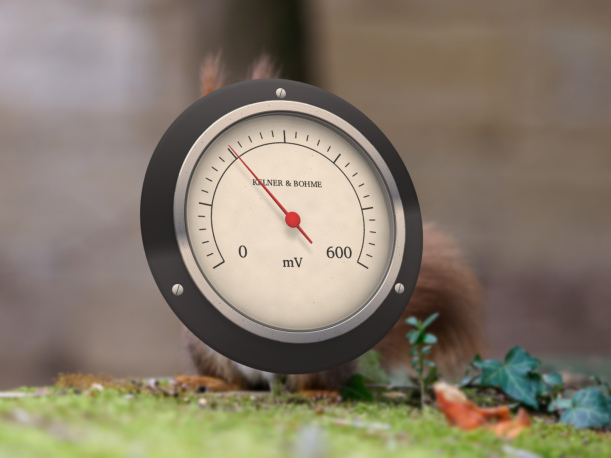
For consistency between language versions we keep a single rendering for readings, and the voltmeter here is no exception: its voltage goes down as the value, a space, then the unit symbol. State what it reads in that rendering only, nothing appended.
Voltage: 200 mV
